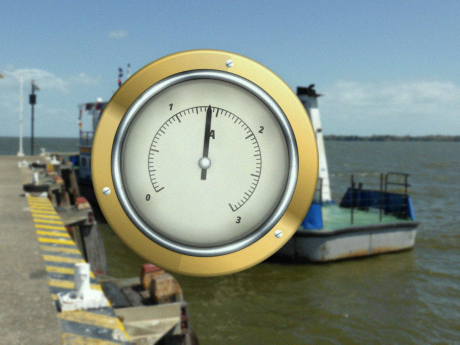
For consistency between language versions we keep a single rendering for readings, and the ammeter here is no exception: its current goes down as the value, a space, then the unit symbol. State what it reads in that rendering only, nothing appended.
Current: 1.4 A
